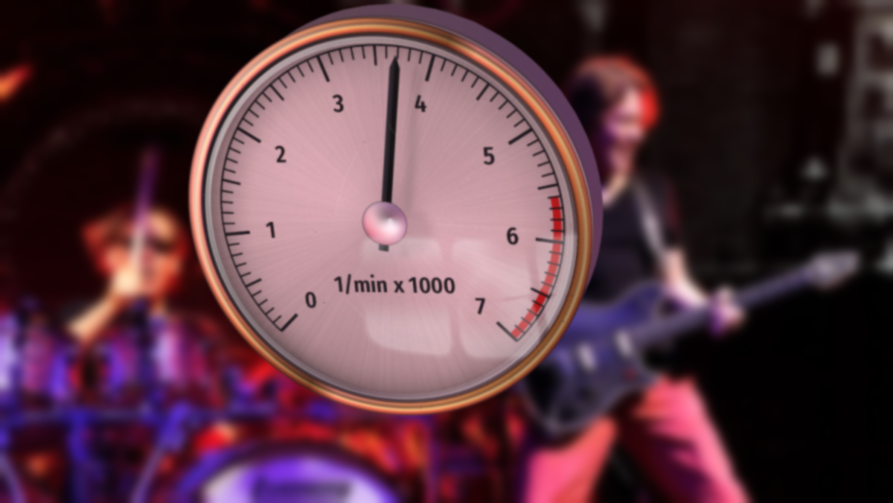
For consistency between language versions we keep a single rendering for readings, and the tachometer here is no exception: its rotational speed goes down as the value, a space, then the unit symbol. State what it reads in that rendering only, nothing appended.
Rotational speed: 3700 rpm
